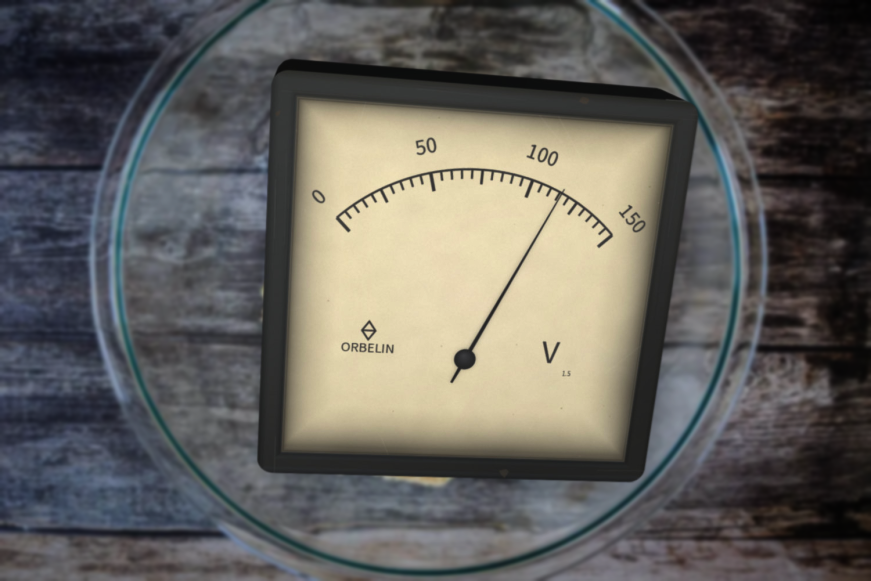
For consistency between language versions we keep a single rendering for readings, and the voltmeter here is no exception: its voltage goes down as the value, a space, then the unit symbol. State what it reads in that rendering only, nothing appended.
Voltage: 115 V
